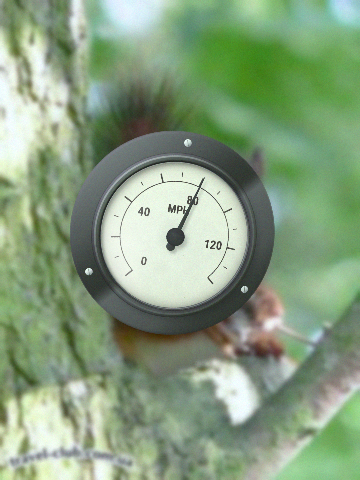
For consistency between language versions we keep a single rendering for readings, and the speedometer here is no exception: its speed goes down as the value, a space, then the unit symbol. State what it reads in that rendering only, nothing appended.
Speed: 80 mph
